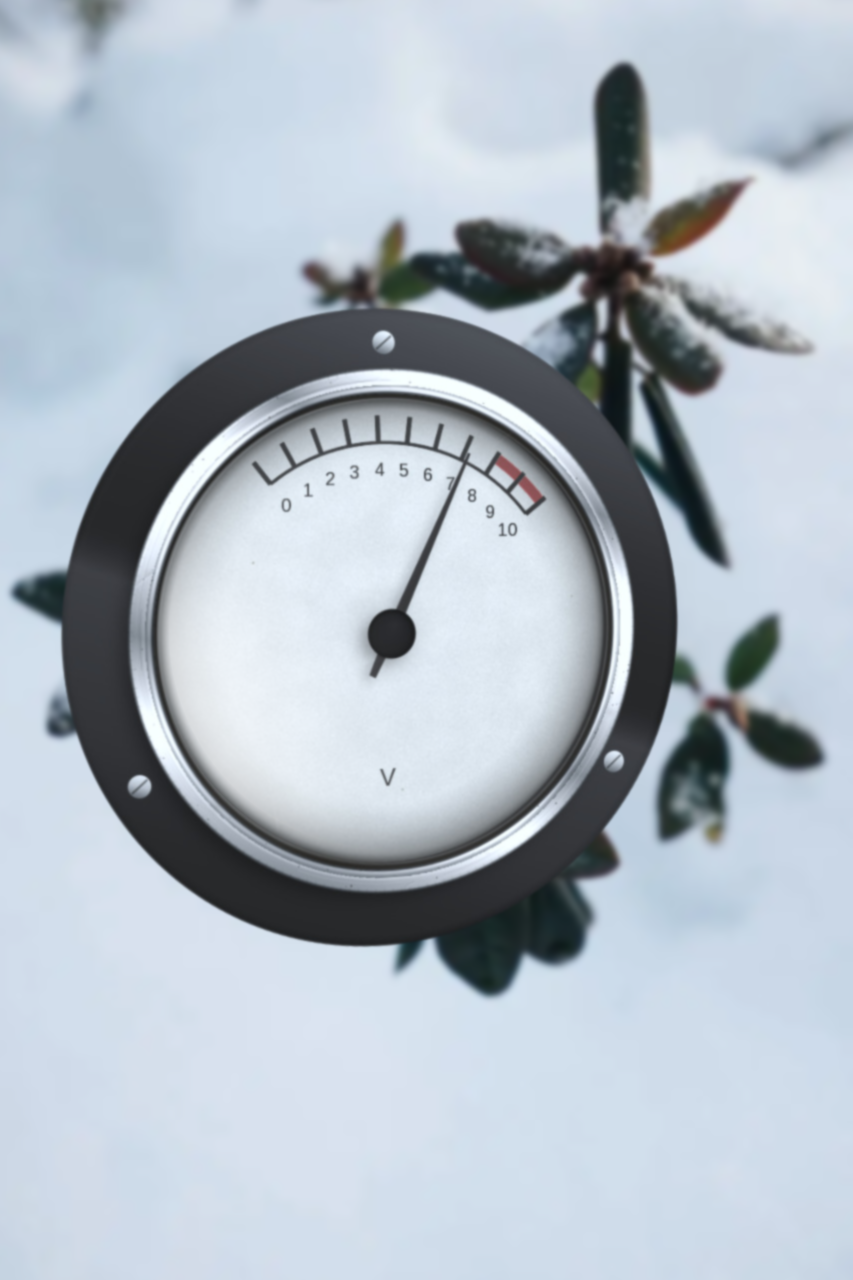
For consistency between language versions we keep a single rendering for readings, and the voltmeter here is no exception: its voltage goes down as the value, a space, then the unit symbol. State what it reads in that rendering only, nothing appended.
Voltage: 7 V
